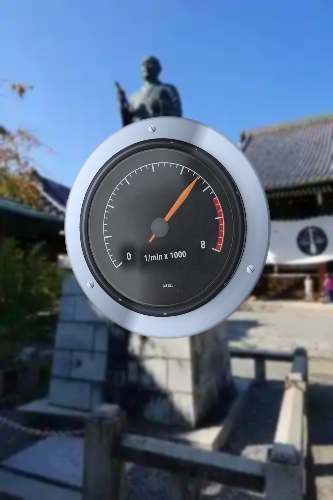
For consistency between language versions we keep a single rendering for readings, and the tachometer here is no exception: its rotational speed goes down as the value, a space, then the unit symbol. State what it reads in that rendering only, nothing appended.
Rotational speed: 5600 rpm
